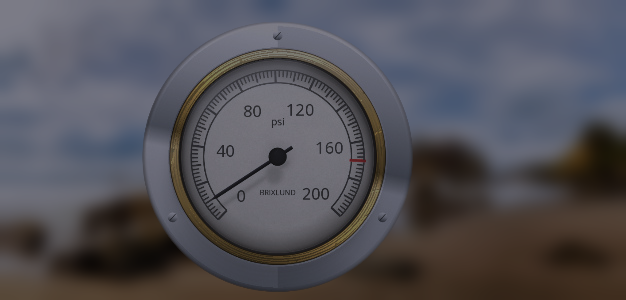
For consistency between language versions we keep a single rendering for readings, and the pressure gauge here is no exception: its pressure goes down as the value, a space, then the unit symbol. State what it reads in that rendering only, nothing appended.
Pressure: 10 psi
